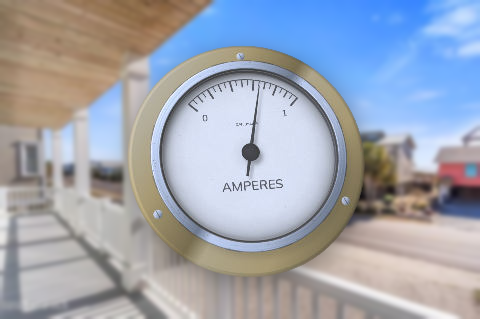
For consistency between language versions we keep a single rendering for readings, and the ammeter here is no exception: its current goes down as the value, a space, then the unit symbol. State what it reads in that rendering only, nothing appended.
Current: 0.65 A
